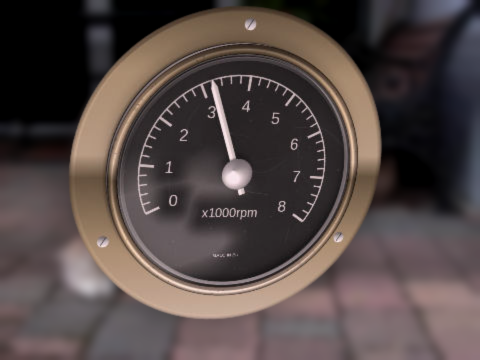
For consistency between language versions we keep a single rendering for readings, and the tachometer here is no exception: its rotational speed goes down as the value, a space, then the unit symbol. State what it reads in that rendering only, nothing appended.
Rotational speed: 3200 rpm
